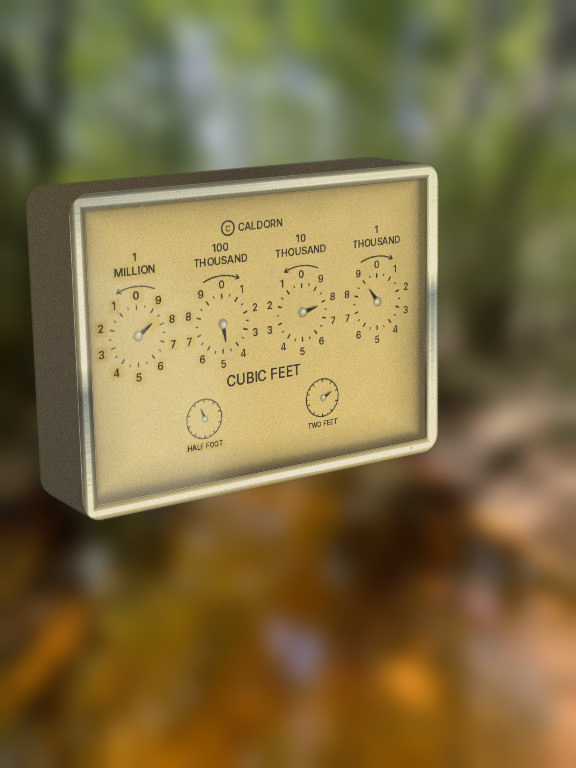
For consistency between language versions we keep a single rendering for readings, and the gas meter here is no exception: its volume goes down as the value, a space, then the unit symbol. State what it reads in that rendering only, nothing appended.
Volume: 847900 ft³
